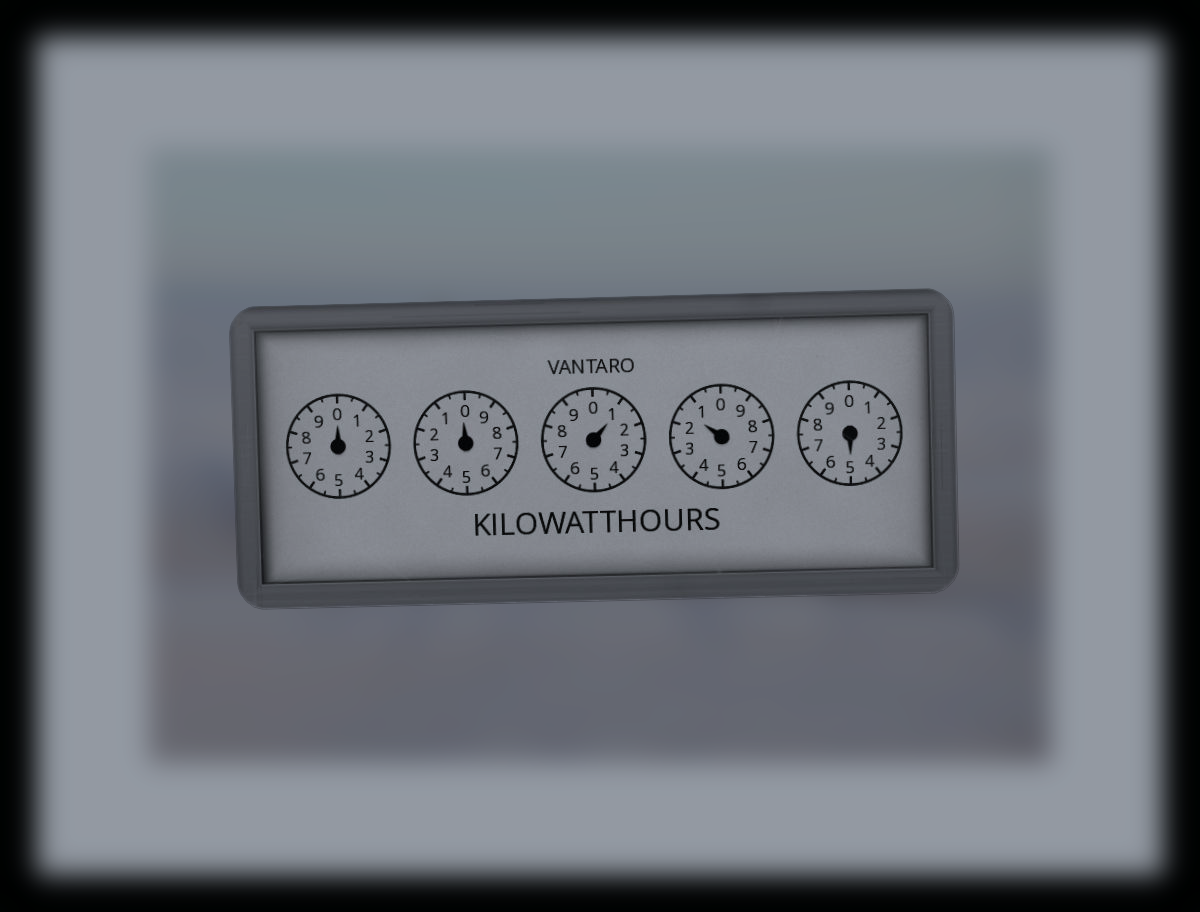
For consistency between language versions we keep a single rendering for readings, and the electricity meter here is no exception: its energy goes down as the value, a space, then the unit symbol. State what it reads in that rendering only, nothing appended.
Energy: 115 kWh
